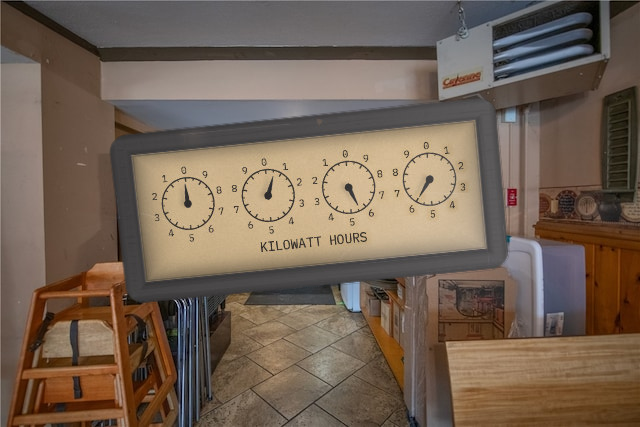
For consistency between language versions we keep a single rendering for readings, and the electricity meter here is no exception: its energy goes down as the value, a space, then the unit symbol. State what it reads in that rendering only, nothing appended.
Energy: 56 kWh
